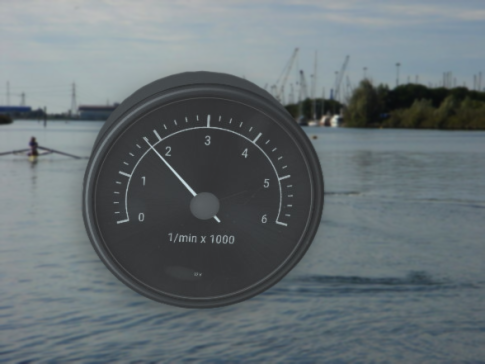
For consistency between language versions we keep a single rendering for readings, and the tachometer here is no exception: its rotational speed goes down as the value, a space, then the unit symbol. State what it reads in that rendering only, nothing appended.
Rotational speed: 1800 rpm
